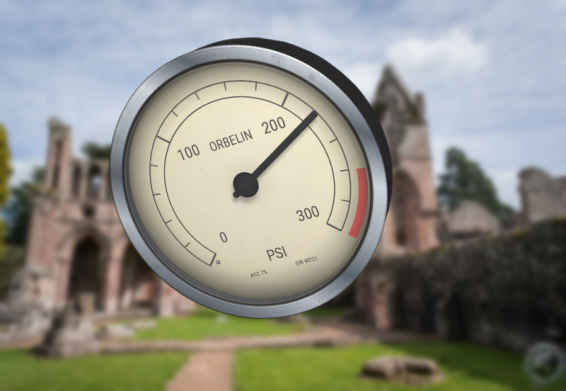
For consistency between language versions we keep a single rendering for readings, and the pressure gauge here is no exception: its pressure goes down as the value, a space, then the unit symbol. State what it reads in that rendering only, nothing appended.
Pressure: 220 psi
